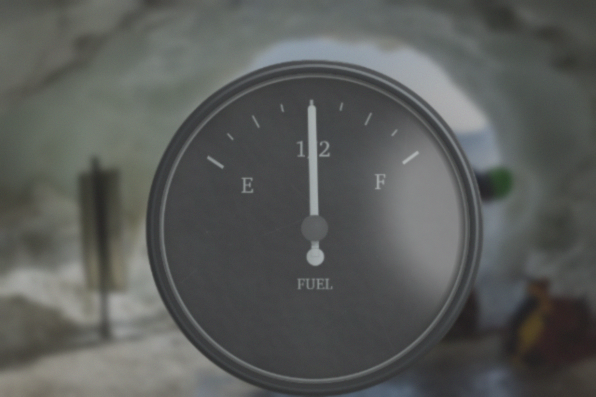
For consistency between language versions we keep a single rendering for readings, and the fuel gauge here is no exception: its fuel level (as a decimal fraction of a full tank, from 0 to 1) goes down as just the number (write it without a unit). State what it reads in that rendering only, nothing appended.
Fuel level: 0.5
